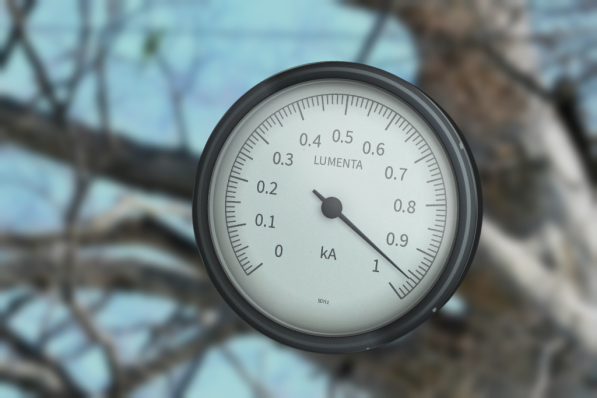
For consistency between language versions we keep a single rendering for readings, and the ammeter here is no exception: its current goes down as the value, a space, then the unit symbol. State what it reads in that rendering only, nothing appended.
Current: 0.96 kA
